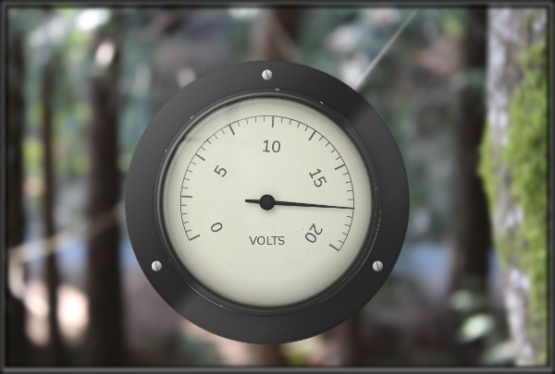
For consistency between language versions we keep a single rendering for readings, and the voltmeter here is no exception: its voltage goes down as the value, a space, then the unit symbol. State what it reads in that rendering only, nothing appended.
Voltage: 17.5 V
